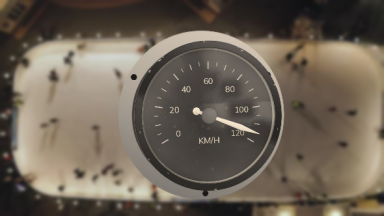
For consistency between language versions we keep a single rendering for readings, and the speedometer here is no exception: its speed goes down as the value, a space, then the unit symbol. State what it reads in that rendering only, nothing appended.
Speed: 115 km/h
